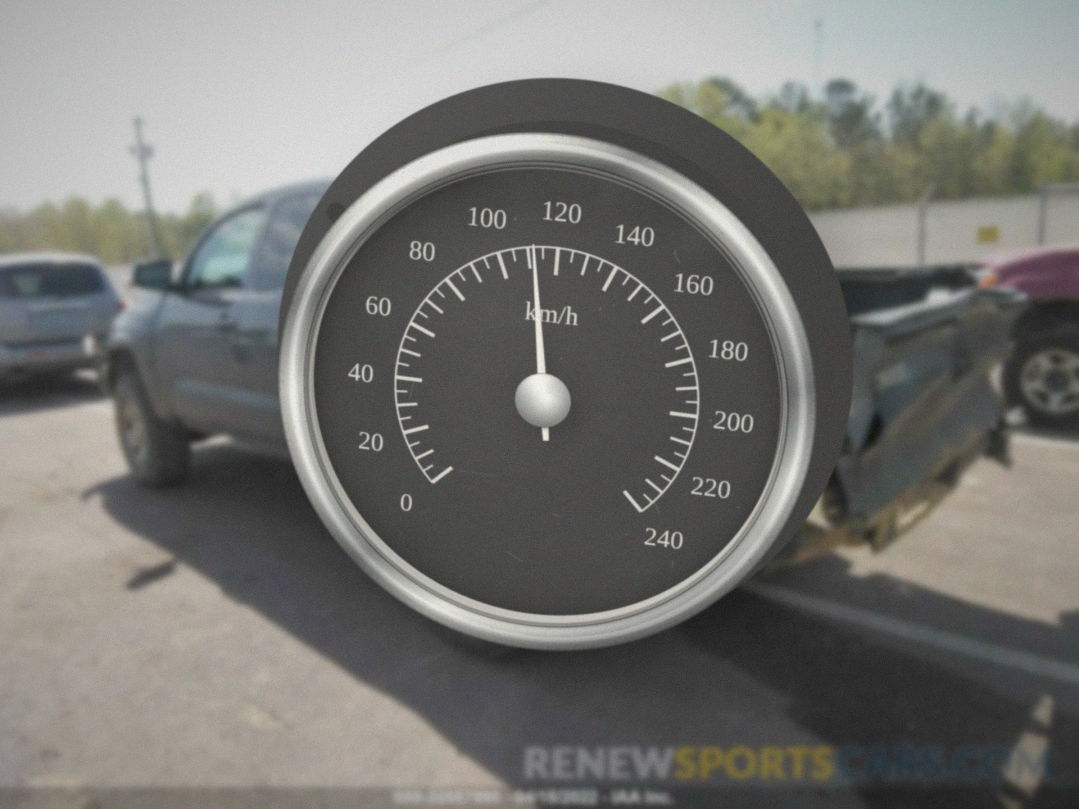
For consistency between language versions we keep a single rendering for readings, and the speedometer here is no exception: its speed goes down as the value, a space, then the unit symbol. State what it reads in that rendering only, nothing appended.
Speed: 112.5 km/h
